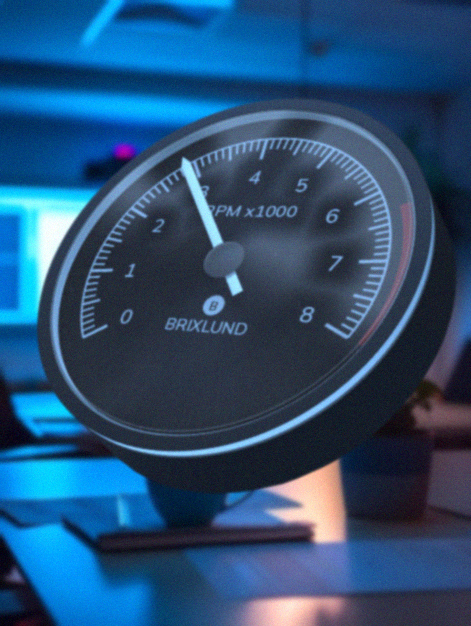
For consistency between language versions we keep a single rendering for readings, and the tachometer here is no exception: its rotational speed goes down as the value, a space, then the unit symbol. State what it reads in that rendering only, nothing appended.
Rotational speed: 2900 rpm
